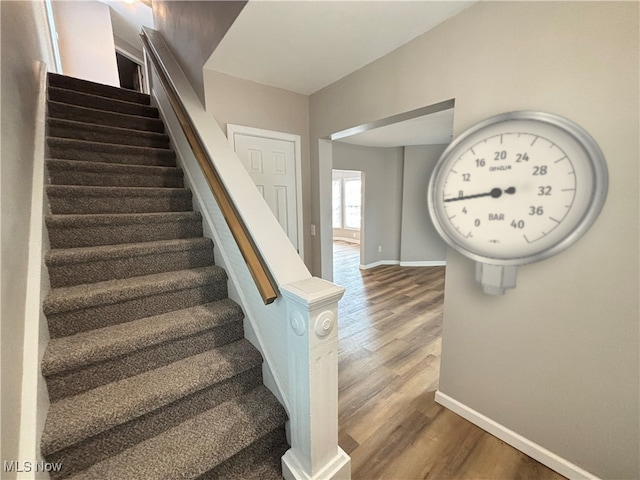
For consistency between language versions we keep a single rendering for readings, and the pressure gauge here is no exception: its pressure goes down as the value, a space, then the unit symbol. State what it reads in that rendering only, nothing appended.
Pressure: 7 bar
